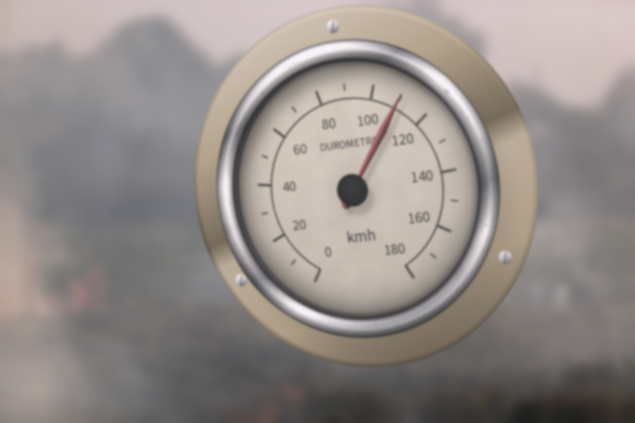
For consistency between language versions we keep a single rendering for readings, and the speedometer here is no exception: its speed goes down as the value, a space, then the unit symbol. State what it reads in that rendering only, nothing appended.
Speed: 110 km/h
